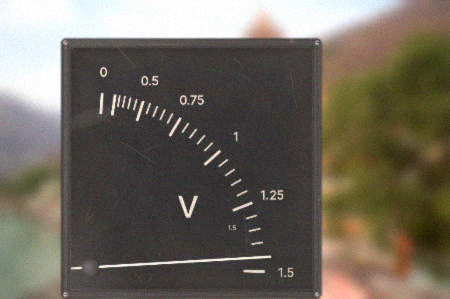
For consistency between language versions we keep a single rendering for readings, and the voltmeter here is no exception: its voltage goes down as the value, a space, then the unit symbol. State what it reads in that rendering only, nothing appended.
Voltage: 1.45 V
